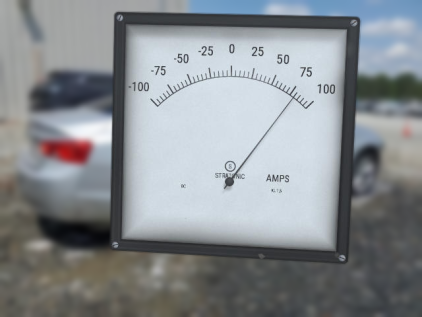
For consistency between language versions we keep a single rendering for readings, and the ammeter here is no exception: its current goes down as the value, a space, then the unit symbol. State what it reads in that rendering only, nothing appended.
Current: 80 A
